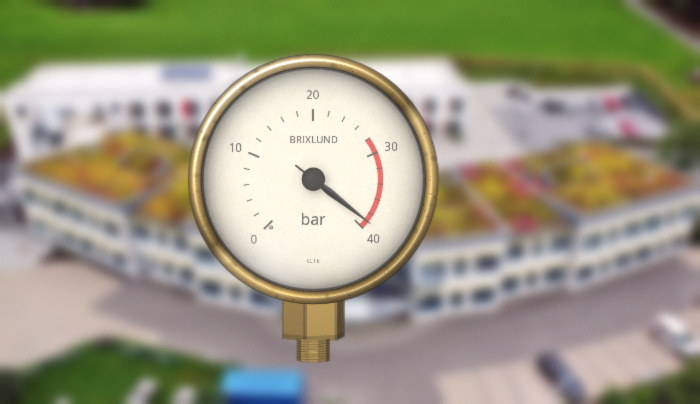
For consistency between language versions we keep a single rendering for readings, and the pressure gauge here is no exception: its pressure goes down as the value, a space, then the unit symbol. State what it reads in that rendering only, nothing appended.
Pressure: 39 bar
